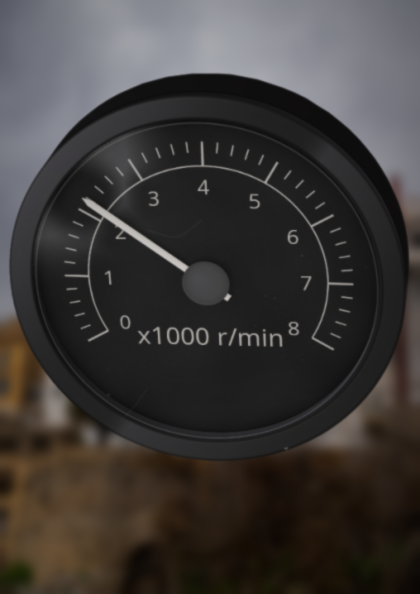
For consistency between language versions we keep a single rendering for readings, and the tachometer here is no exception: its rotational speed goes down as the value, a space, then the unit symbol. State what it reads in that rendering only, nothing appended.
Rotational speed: 2200 rpm
